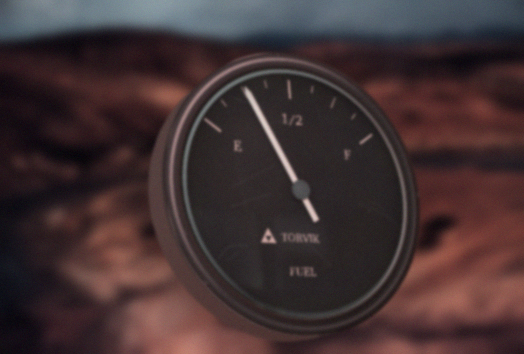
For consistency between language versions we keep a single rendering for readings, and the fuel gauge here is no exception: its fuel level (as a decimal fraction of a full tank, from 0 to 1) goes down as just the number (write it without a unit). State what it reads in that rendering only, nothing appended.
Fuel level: 0.25
